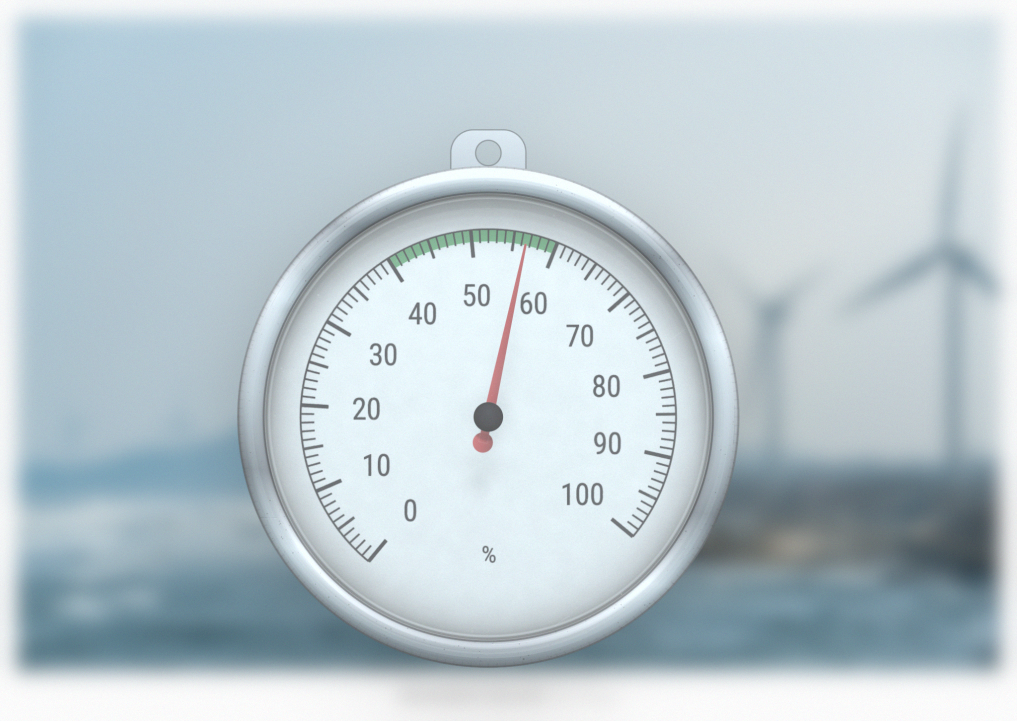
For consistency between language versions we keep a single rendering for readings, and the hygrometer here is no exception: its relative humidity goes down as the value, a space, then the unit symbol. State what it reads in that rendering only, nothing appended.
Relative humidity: 56.5 %
